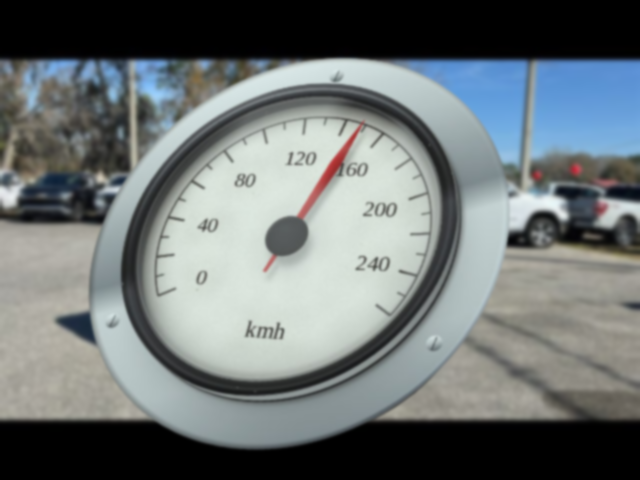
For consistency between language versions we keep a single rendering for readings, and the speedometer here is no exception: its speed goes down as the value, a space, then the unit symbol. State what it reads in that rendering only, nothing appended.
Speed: 150 km/h
